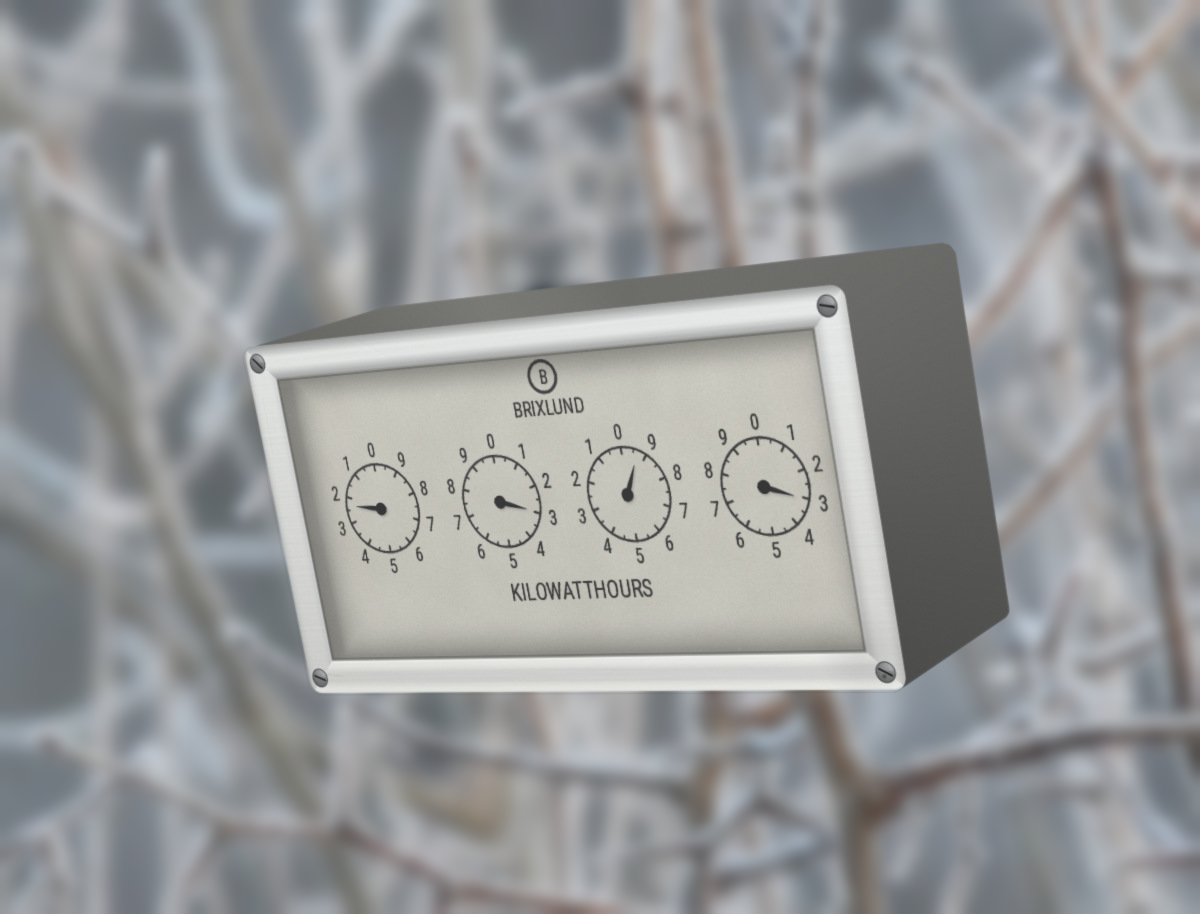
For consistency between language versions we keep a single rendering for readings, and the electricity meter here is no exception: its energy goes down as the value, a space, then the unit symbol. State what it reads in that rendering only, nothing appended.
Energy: 2293 kWh
